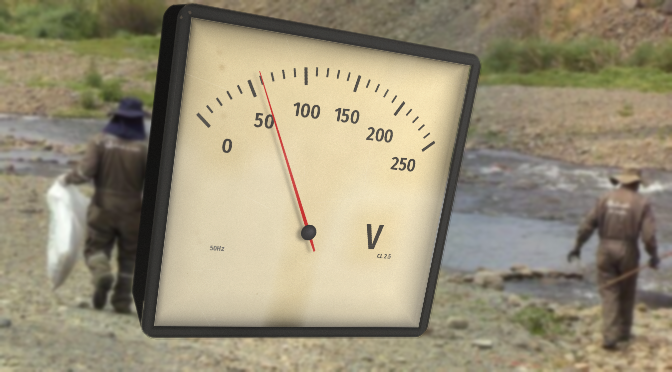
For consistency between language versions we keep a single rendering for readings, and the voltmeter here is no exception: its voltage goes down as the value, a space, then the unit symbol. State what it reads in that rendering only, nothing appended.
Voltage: 60 V
